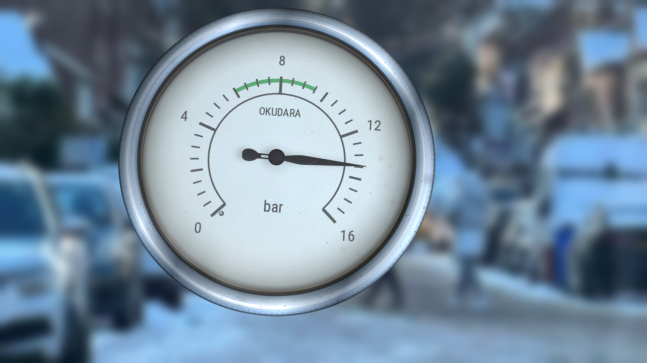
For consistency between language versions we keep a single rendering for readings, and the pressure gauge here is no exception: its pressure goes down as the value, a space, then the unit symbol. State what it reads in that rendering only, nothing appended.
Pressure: 13.5 bar
